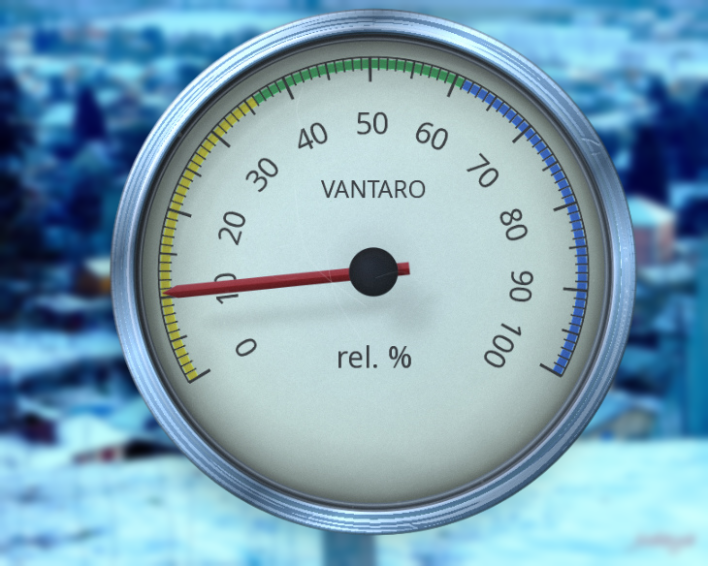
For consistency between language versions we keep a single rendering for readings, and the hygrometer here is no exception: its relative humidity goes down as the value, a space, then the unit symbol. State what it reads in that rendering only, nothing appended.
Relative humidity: 10.5 %
